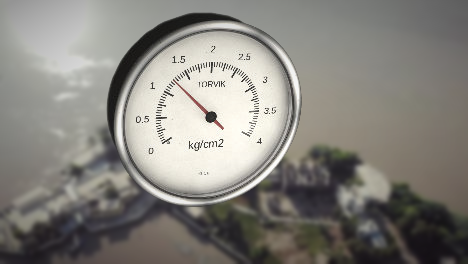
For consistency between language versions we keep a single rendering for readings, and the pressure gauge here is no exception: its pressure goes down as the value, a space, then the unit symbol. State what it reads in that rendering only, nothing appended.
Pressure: 1.25 kg/cm²
